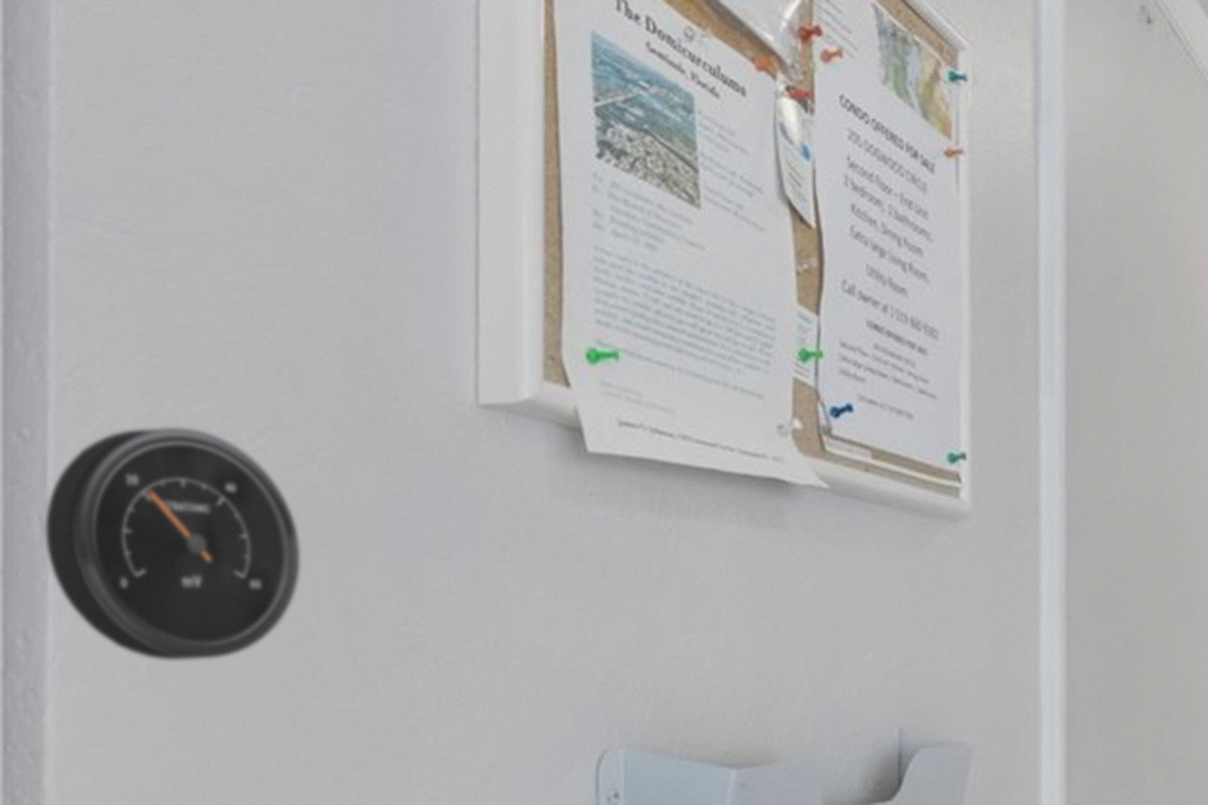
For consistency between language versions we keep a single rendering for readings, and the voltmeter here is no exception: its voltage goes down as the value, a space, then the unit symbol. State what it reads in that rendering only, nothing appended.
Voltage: 20 mV
